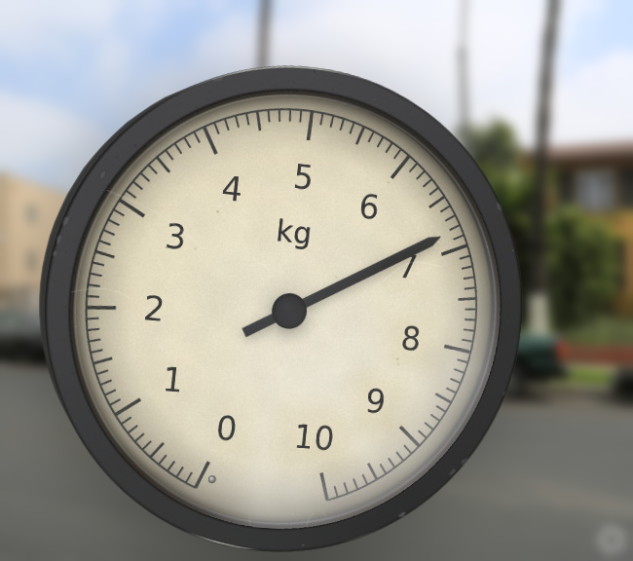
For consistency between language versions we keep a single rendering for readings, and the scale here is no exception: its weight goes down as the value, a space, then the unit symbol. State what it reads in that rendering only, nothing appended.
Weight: 6.8 kg
